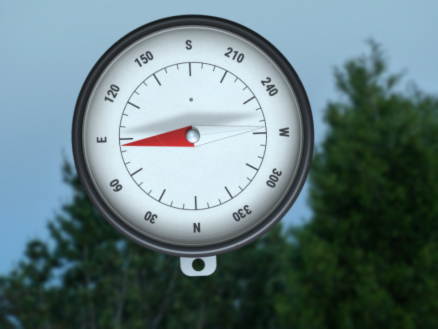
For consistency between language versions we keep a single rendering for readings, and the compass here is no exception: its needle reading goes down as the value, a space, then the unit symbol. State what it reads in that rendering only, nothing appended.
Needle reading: 85 °
